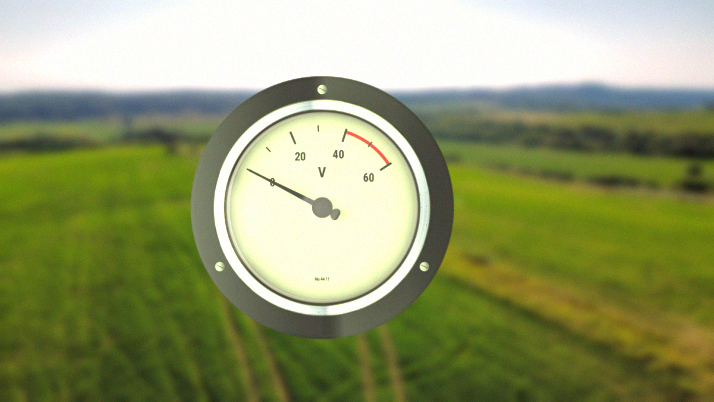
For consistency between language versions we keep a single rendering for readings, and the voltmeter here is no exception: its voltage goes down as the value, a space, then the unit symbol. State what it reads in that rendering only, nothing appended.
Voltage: 0 V
